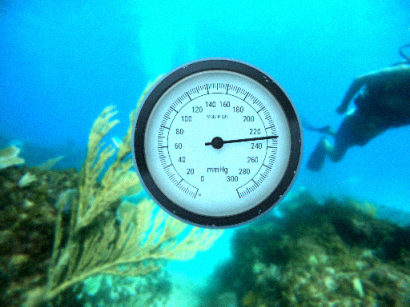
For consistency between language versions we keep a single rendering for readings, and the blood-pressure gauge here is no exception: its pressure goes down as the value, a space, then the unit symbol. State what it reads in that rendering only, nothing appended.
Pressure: 230 mmHg
